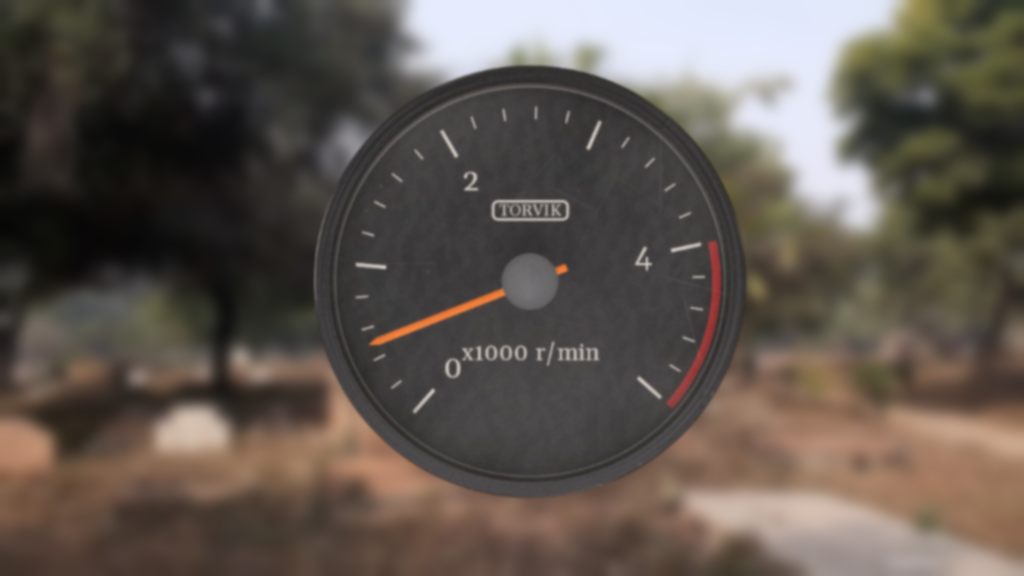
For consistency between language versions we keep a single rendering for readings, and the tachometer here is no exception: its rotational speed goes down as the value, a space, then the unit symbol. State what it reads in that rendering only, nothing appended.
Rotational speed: 500 rpm
